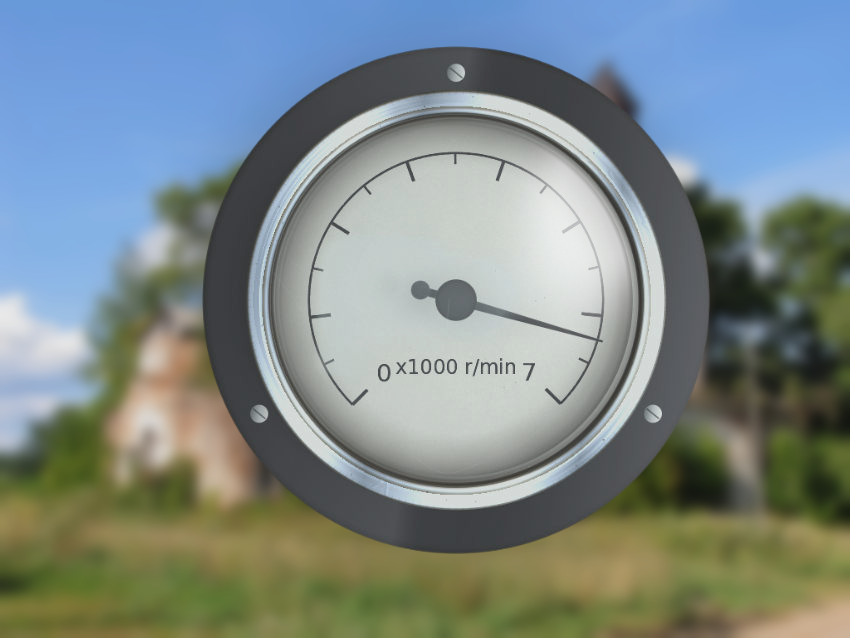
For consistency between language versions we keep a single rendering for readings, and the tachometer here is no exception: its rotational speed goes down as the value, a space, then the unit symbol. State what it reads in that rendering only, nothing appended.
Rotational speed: 6250 rpm
